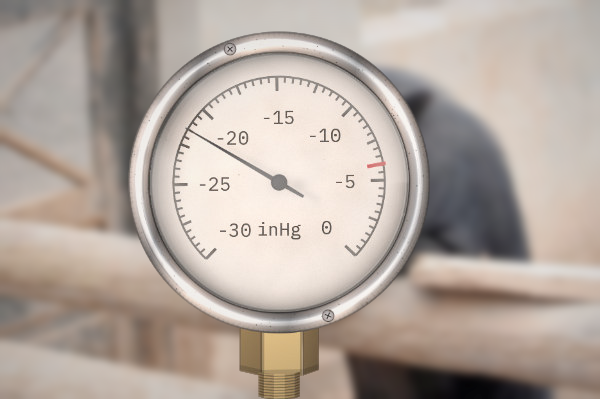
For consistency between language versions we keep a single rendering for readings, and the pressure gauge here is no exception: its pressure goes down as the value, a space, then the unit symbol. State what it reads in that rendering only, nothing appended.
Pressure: -21.5 inHg
